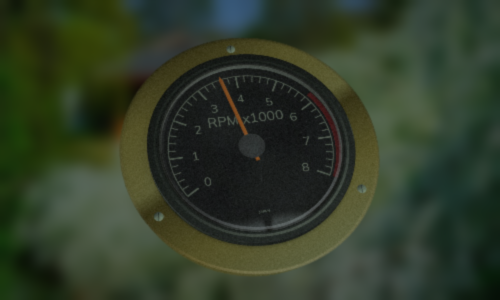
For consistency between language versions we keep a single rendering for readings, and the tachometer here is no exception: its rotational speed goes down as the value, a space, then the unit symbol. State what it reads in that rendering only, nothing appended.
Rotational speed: 3600 rpm
